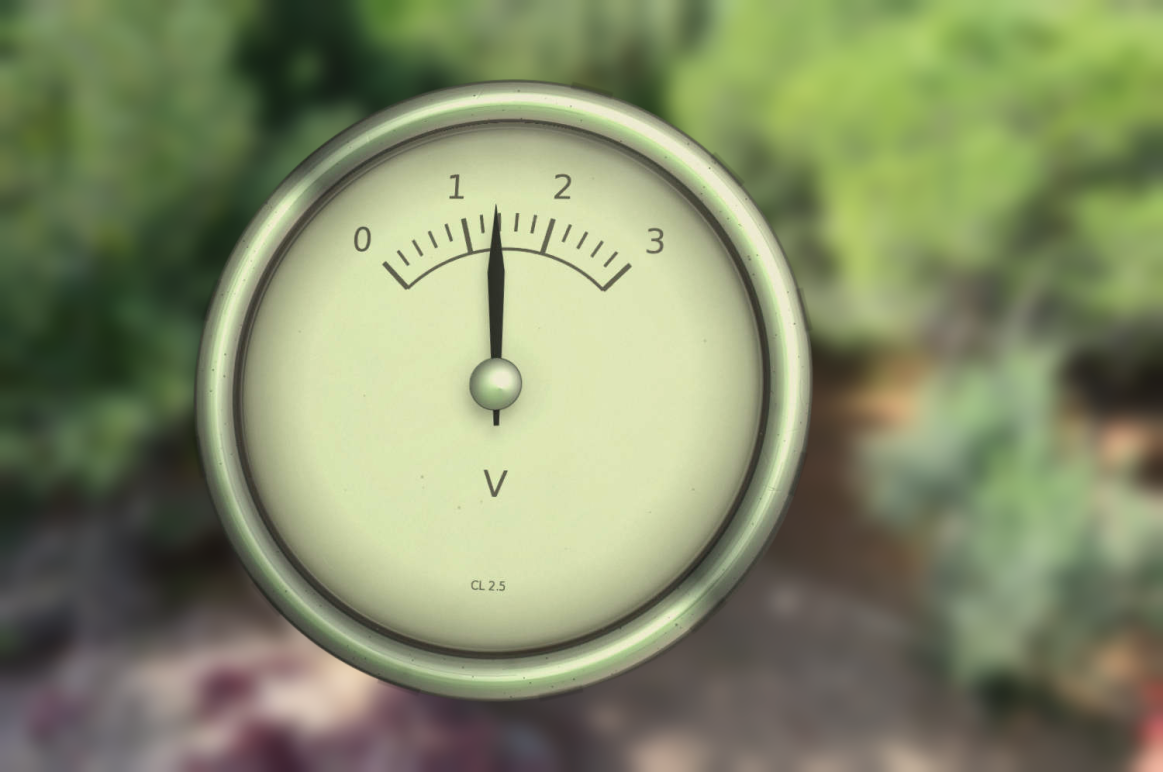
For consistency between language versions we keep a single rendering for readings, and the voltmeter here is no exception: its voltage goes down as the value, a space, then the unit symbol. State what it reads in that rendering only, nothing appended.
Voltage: 1.4 V
